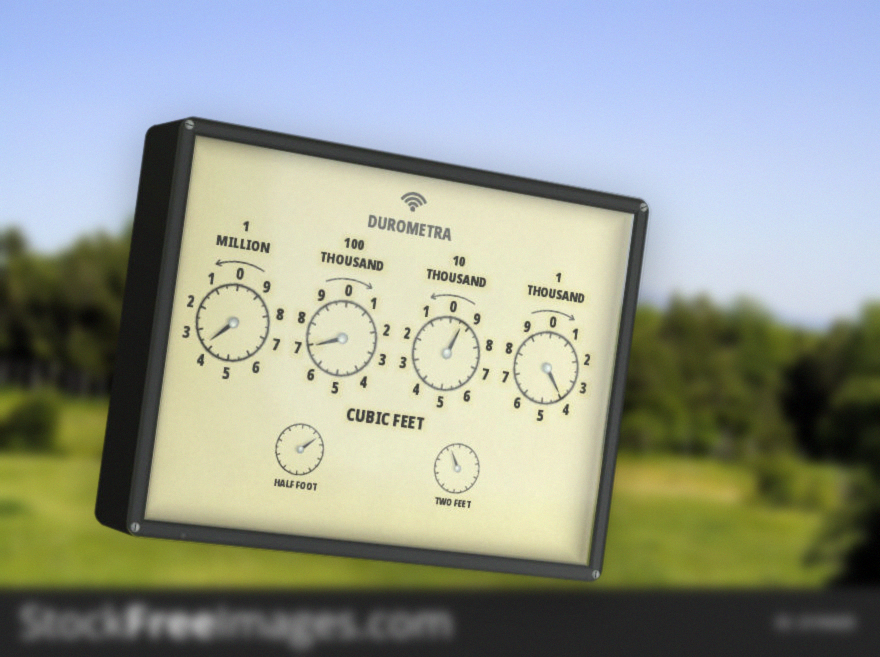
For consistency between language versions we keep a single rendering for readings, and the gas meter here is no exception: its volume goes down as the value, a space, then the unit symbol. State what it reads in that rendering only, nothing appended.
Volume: 369400 ft³
